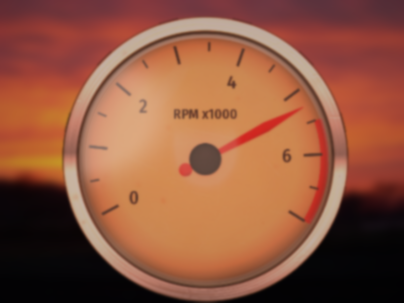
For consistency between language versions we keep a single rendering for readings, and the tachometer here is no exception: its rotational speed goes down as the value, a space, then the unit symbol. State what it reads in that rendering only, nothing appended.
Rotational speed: 5250 rpm
